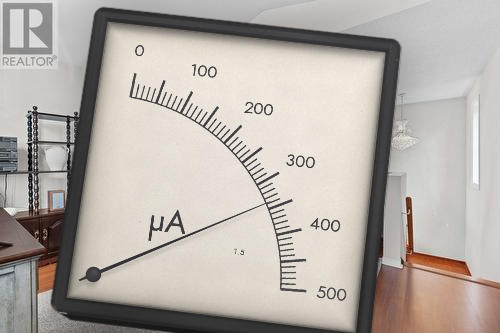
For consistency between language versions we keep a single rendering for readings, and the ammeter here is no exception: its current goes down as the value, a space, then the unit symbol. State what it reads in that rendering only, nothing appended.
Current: 340 µA
